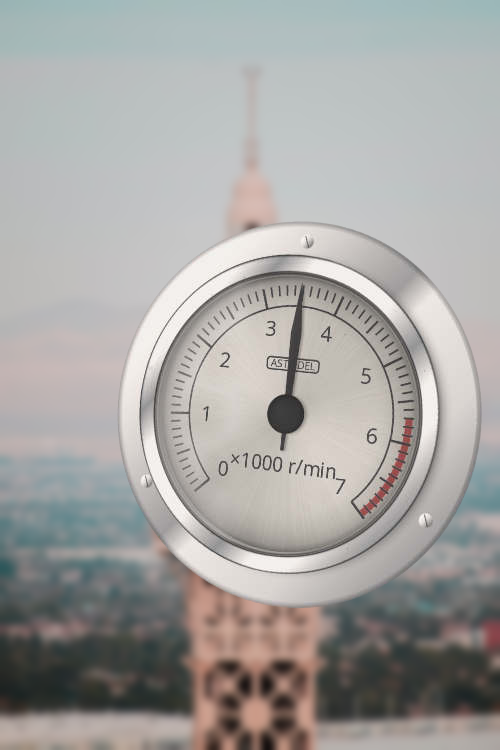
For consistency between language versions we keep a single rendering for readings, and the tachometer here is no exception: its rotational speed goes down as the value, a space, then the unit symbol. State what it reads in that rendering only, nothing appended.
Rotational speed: 3500 rpm
